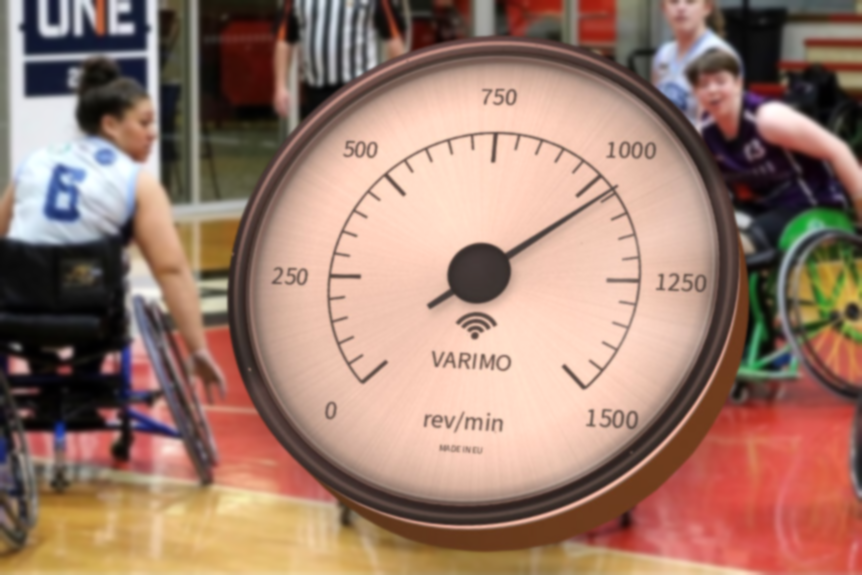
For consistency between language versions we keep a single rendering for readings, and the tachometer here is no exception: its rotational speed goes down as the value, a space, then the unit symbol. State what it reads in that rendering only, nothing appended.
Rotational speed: 1050 rpm
